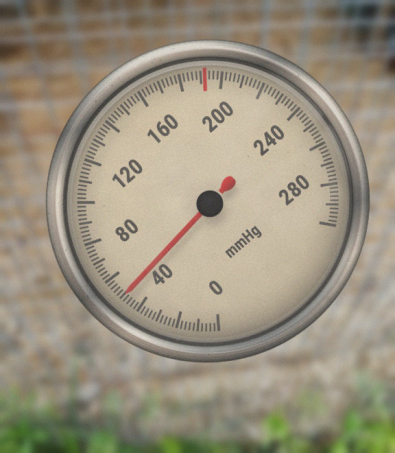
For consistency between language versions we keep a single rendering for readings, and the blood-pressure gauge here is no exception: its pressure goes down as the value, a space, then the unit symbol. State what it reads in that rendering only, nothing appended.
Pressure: 50 mmHg
